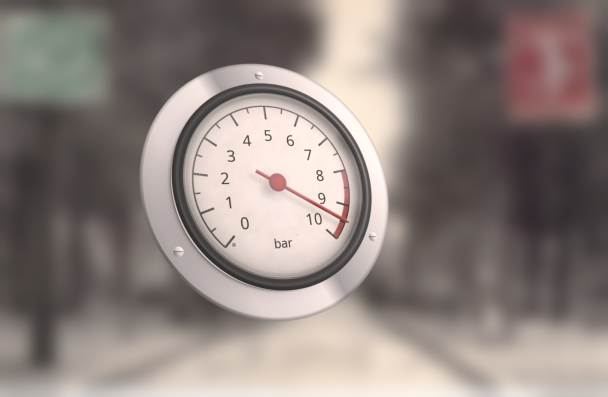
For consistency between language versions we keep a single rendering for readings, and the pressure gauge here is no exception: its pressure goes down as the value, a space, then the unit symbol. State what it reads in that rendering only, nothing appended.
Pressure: 9.5 bar
